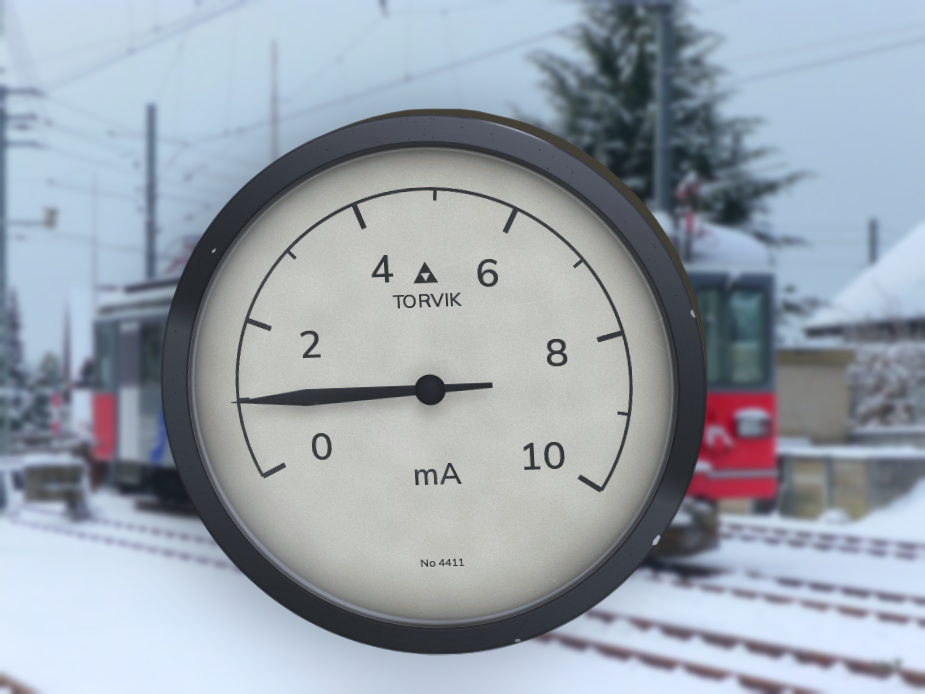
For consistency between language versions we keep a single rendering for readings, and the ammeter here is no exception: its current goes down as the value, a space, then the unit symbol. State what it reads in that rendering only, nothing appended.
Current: 1 mA
